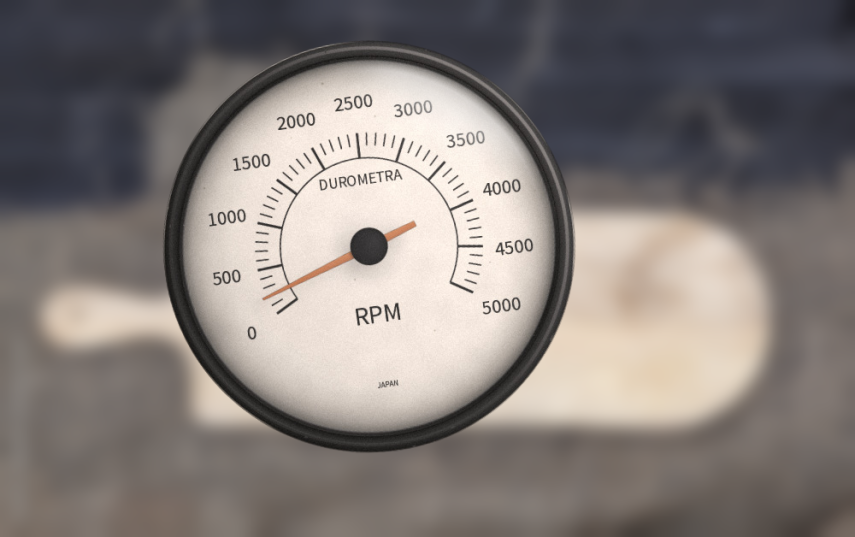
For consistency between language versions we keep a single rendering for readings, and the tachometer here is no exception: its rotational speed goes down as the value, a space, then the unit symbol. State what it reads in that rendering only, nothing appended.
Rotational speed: 200 rpm
